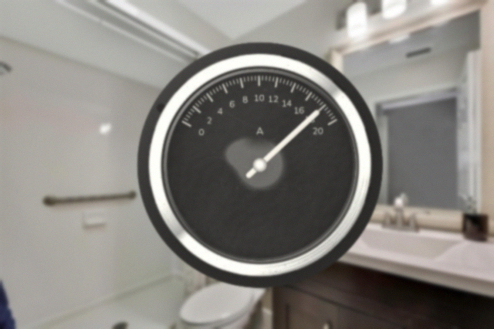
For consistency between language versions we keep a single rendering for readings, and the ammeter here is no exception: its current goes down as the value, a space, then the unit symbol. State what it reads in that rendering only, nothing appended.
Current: 18 A
